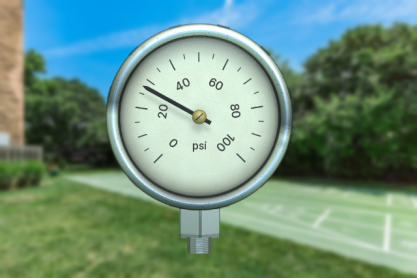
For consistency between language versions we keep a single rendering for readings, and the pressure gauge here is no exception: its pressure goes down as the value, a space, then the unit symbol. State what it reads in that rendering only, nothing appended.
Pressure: 27.5 psi
